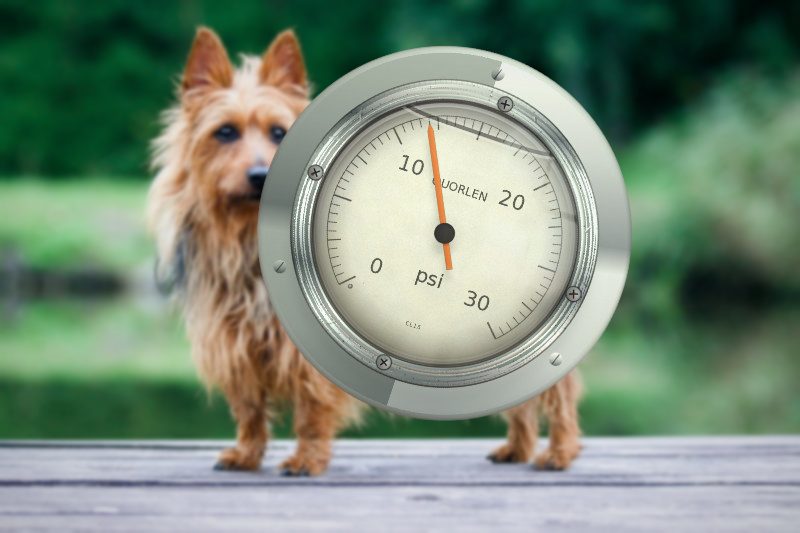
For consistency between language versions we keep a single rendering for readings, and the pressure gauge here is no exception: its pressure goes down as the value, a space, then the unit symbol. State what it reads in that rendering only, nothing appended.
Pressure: 12 psi
